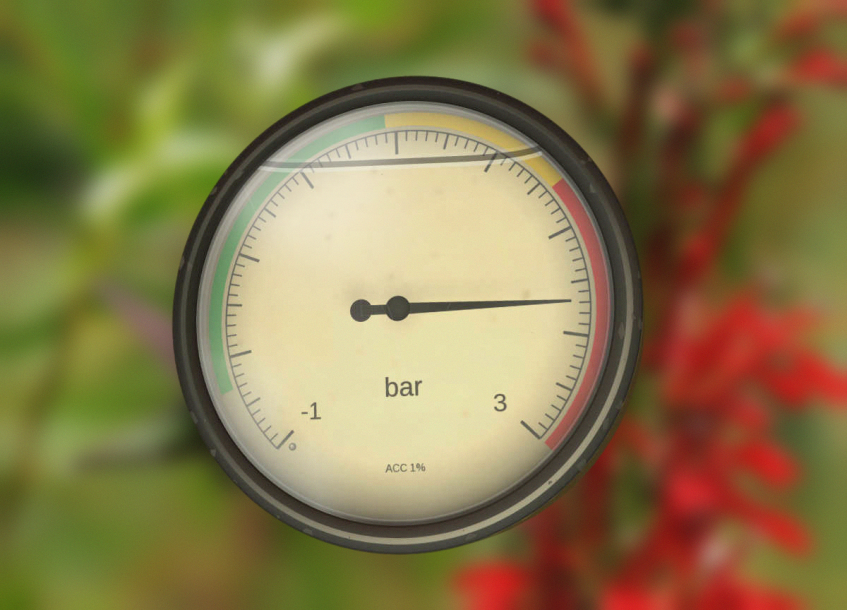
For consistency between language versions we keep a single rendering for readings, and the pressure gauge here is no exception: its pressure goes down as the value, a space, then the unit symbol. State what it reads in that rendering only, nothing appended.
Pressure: 2.35 bar
